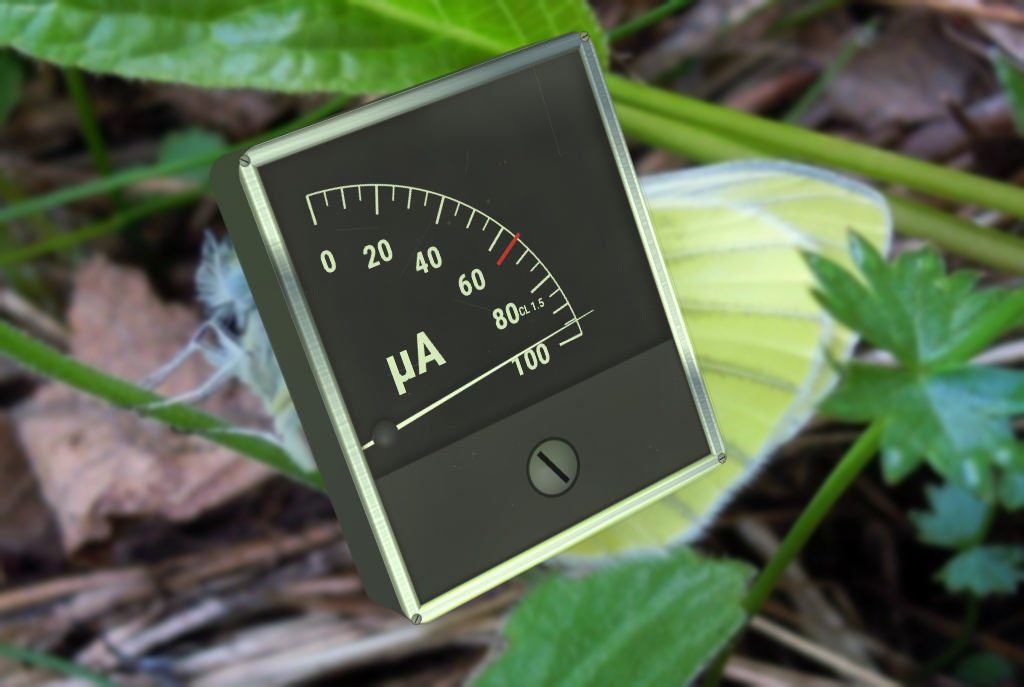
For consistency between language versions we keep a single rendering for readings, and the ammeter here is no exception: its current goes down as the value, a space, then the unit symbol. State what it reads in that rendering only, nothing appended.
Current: 95 µA
